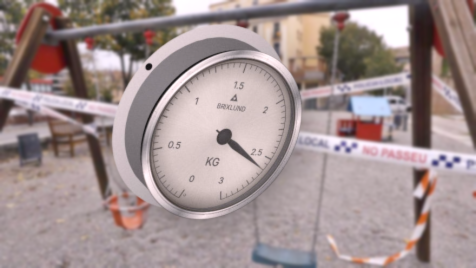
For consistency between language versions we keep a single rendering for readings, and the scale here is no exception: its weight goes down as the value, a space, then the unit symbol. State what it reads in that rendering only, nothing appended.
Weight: 2.6 kg
